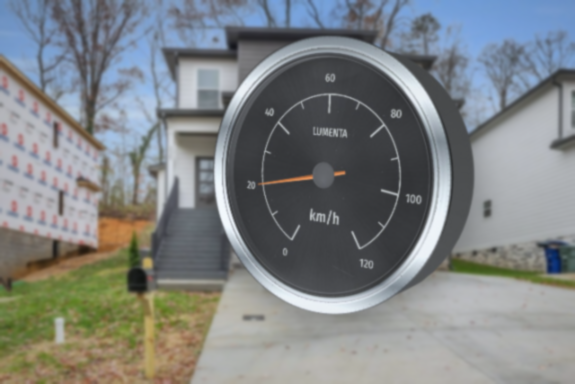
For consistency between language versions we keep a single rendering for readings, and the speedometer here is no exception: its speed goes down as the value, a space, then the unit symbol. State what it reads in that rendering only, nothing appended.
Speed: 20 km/h
